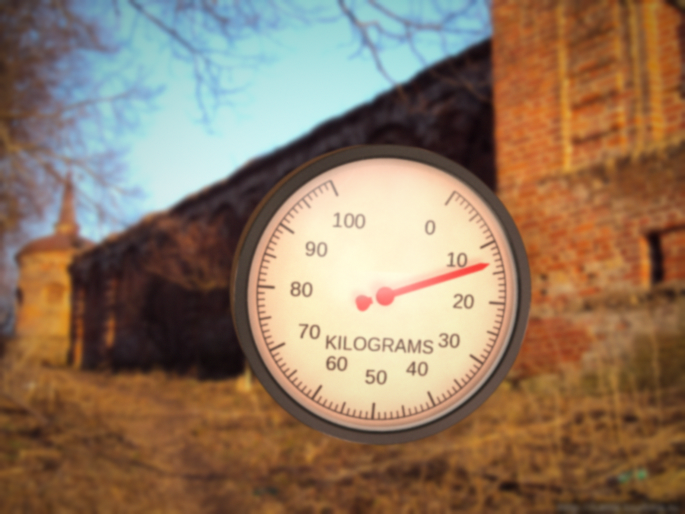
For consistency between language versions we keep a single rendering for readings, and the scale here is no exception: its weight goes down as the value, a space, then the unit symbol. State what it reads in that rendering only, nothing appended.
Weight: 13 kg
